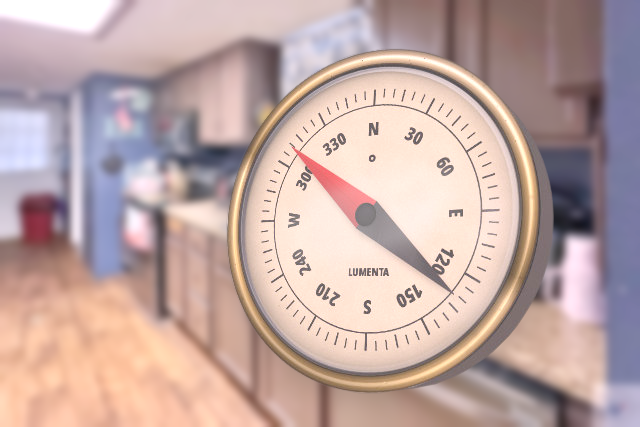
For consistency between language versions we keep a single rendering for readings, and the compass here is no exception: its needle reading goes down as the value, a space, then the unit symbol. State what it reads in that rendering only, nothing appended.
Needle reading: 310 °
